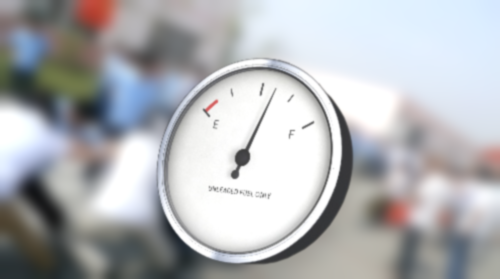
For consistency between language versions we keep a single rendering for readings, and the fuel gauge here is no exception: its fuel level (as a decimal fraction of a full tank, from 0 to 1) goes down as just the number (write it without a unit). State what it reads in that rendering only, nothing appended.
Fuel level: 0.625
